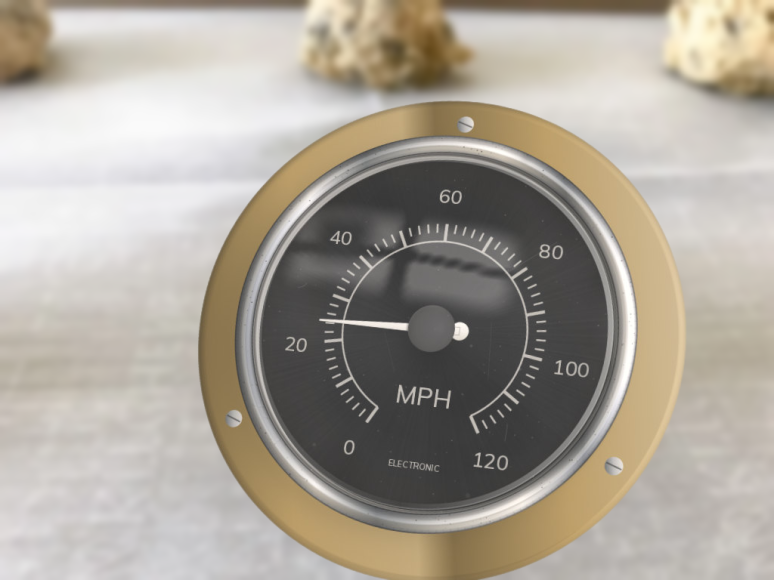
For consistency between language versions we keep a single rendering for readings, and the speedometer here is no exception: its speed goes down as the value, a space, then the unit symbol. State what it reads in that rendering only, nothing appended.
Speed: 24 mph
